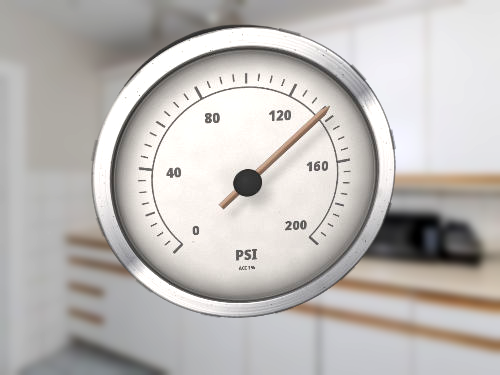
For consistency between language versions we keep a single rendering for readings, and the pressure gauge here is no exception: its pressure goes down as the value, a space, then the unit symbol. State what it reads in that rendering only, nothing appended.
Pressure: 135 psi
